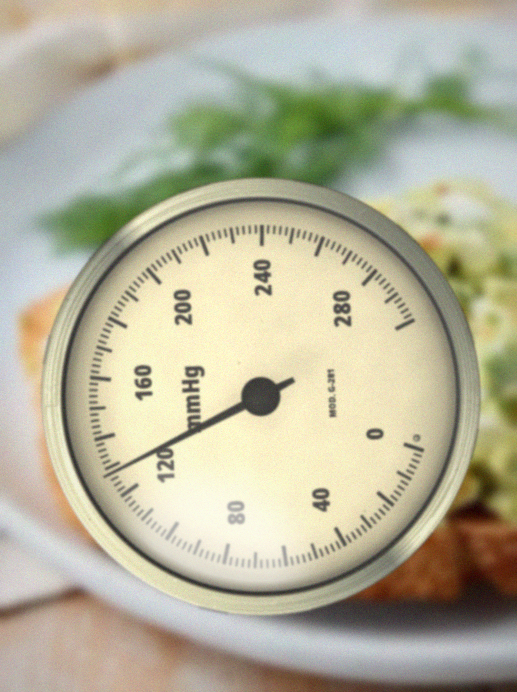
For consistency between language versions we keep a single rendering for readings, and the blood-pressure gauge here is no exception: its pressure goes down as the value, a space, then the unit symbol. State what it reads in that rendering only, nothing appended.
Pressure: 128 mmHg
